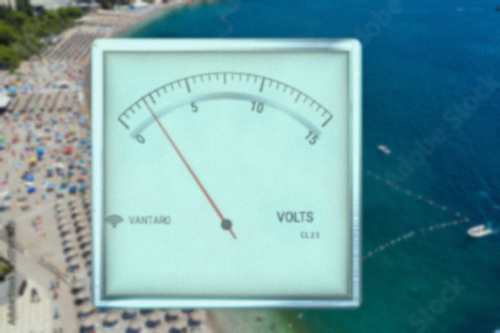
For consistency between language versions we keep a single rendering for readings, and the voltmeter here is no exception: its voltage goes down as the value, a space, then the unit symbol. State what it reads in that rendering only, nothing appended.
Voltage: 2 V
